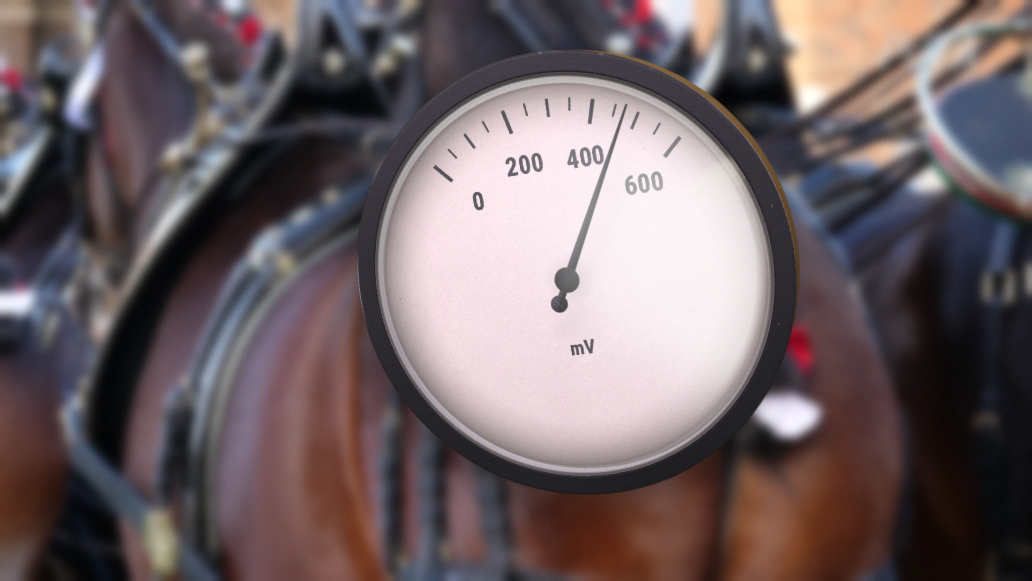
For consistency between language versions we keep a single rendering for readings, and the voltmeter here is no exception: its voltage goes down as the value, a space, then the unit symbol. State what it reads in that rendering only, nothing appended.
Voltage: 475 mV
